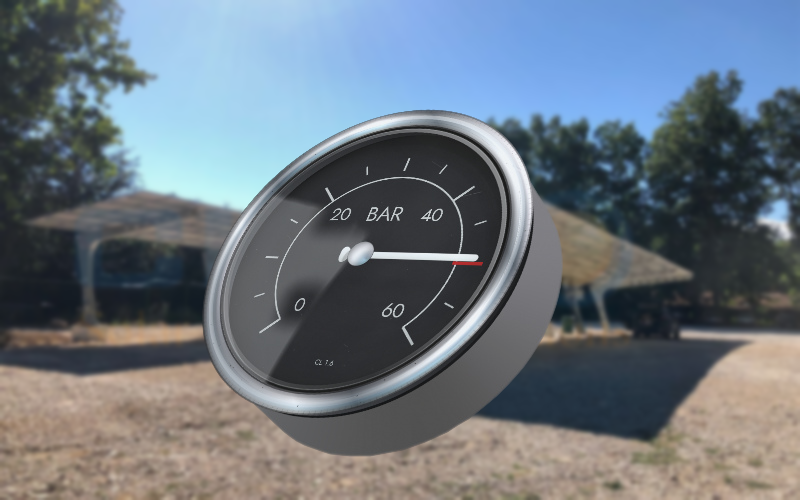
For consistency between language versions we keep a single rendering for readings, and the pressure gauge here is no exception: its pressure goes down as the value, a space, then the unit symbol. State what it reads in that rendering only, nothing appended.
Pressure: 50 bar
